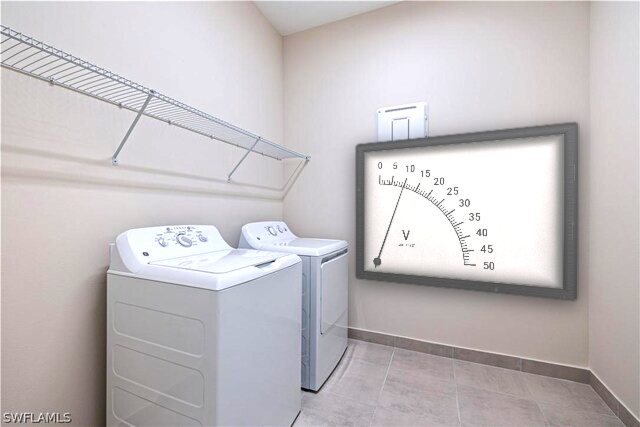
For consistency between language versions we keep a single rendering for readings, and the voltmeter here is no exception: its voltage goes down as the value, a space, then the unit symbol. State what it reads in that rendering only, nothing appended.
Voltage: 10 V
